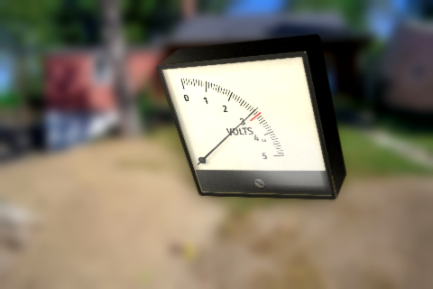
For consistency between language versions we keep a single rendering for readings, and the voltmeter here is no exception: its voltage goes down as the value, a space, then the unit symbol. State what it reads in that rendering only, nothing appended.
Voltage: 3 V
